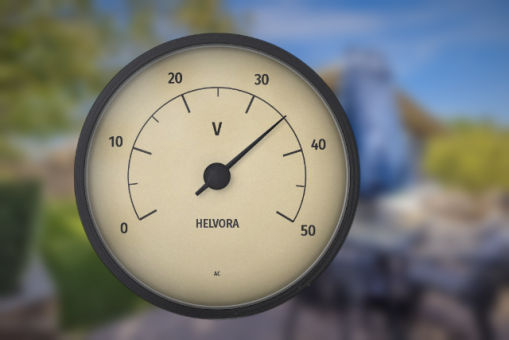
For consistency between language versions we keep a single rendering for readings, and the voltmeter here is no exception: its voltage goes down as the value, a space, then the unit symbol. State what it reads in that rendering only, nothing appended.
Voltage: 35 V
